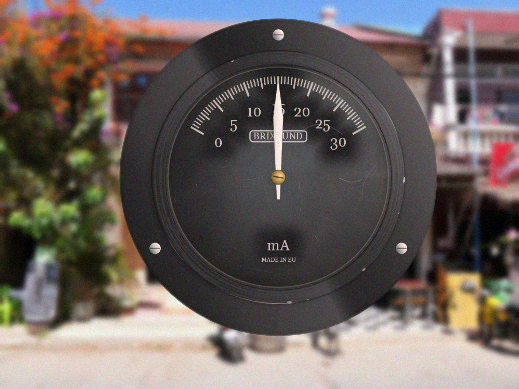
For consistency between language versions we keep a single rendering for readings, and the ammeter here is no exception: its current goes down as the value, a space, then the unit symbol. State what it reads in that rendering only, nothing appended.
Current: 15 mA
